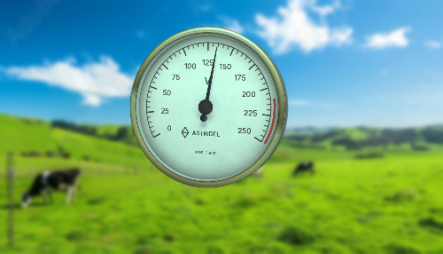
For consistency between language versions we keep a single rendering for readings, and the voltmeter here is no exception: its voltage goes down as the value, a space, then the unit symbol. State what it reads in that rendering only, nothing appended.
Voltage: 135 V
